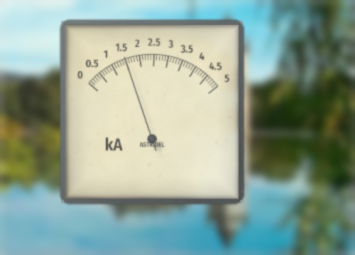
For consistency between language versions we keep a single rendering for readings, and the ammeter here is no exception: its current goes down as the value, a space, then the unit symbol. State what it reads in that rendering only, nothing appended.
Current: 1.5 kA
